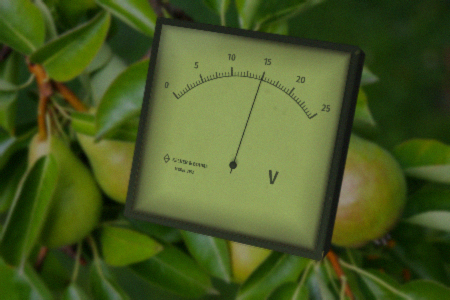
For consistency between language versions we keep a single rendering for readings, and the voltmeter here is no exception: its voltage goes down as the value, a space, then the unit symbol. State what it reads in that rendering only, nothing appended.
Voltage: 15 V
